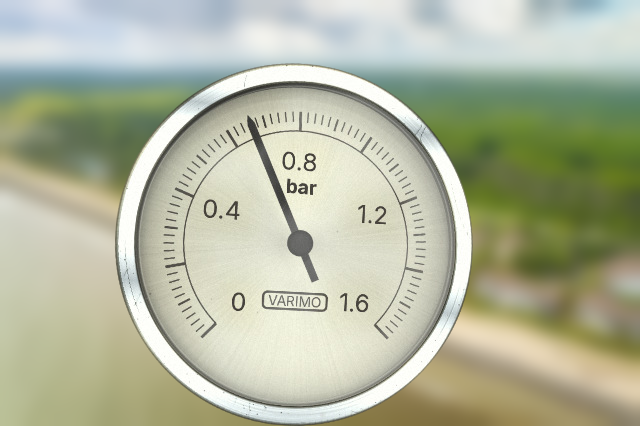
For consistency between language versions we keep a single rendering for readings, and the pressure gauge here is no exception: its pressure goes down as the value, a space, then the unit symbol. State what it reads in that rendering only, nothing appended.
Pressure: 0.66 bar
